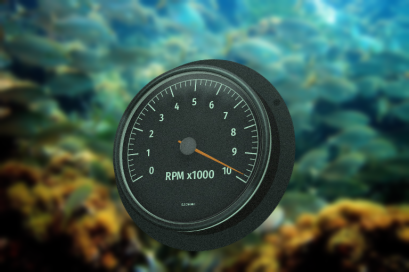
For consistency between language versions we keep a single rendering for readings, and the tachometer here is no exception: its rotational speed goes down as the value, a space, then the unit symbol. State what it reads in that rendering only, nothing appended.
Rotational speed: 9800 rpm
